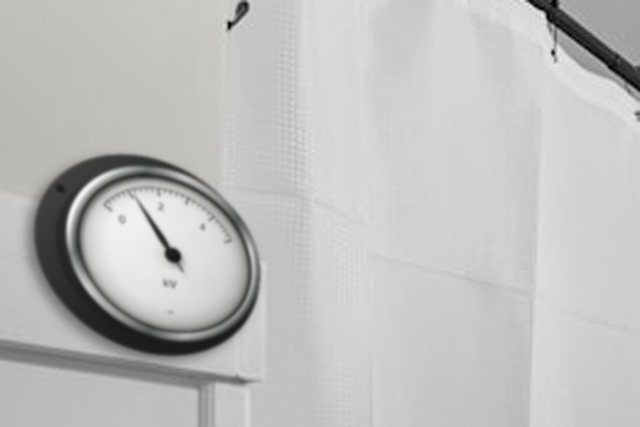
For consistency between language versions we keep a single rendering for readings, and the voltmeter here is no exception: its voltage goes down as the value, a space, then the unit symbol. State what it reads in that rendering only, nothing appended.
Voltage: 1 kV
